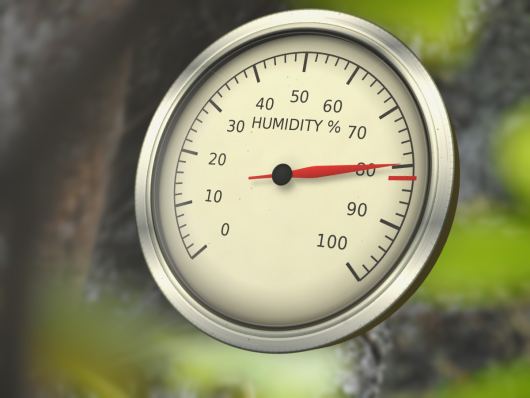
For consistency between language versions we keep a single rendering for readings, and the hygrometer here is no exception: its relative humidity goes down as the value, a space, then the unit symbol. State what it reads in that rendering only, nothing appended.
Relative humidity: 80 %
